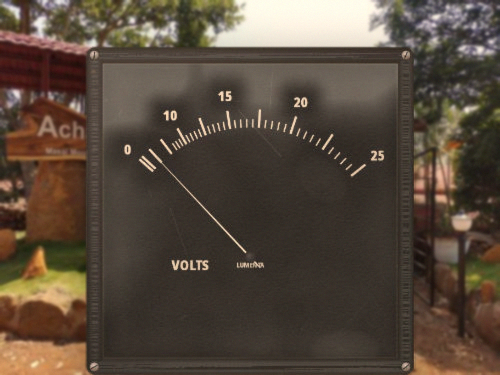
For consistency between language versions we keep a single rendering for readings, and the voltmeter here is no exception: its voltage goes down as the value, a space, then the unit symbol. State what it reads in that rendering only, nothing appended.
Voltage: 5 V
